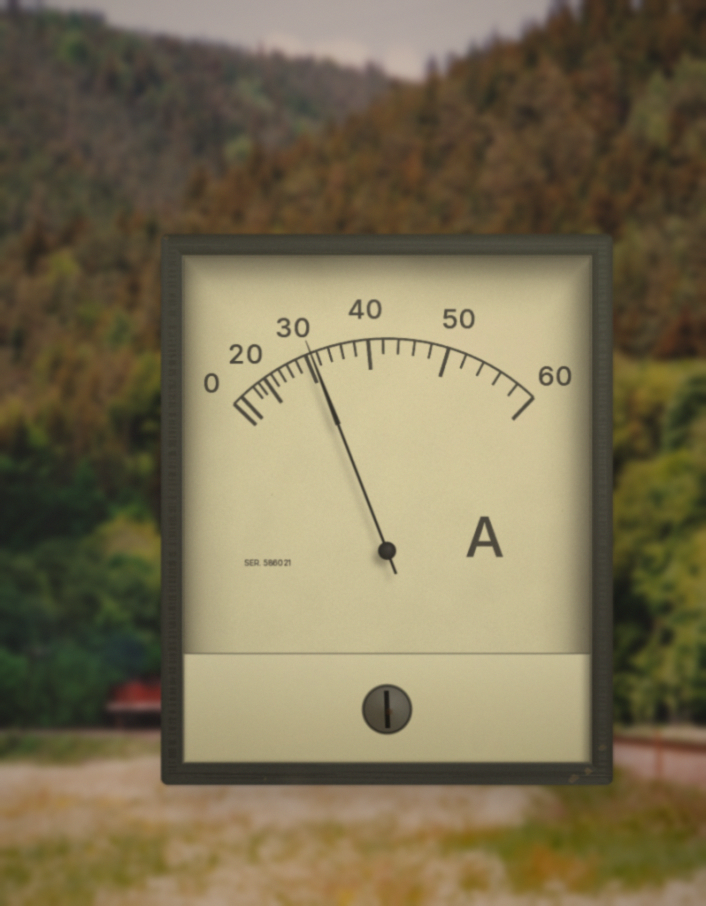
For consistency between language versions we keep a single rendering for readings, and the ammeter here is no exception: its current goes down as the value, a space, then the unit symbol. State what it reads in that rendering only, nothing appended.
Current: 31 A
